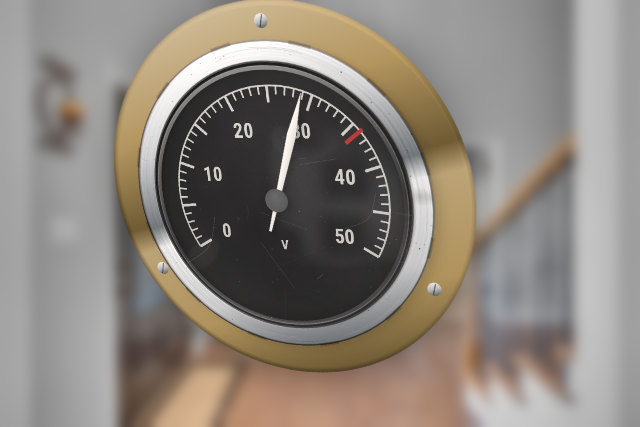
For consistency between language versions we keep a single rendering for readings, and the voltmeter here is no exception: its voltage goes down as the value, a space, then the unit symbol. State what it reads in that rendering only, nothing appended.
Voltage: 29 V
